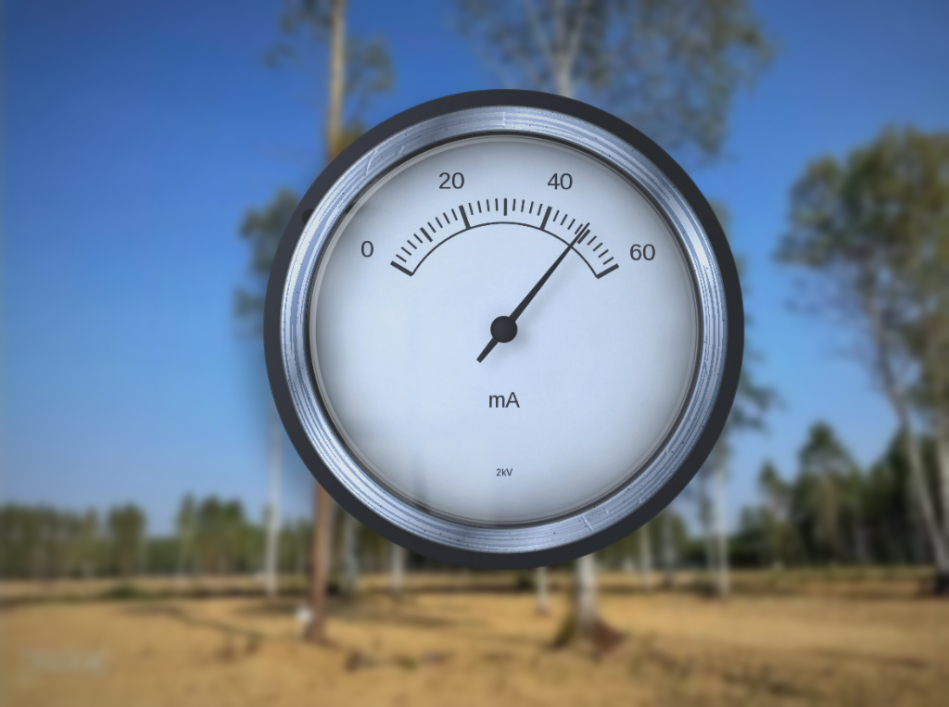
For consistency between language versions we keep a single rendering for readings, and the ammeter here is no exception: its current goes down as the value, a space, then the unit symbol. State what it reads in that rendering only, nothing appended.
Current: 49 mA
